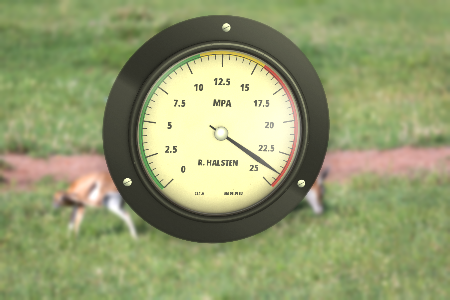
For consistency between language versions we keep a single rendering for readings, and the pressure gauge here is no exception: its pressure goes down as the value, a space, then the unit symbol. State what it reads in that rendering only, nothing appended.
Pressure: 24 MPa
